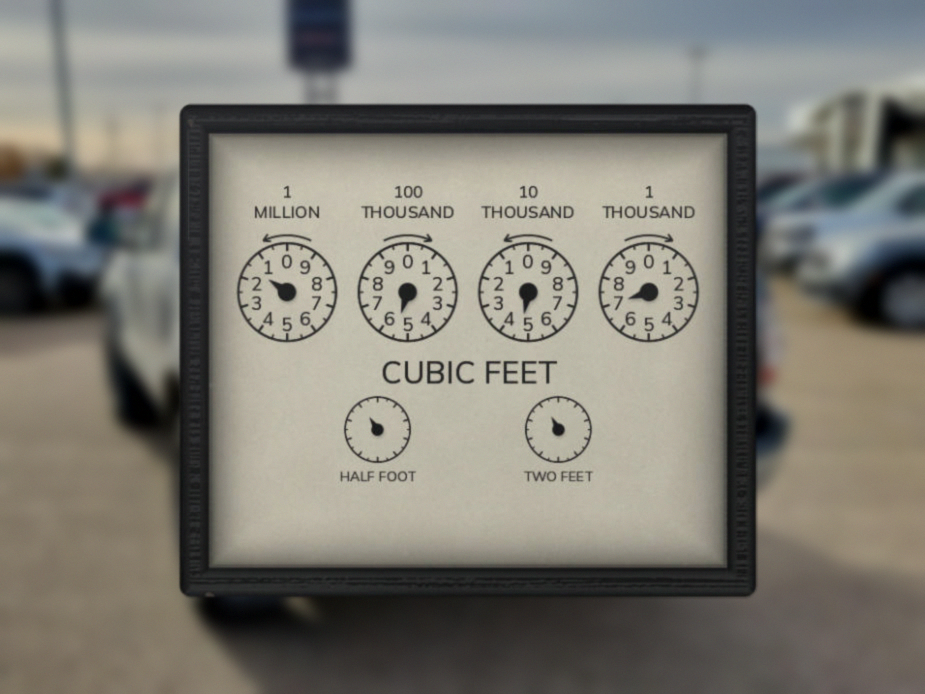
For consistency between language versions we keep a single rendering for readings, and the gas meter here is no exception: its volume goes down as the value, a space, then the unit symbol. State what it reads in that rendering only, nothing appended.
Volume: 154700 ft³
